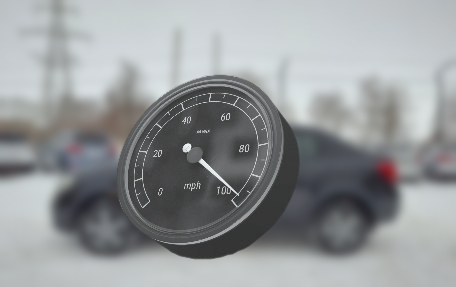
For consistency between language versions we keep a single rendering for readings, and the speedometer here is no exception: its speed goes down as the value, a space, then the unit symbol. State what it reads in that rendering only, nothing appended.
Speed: 97.5 mph
